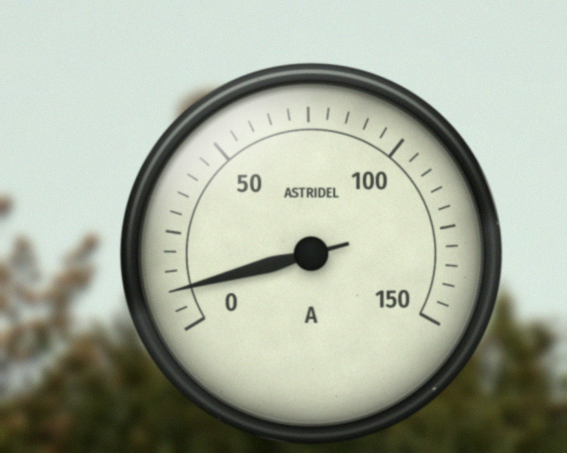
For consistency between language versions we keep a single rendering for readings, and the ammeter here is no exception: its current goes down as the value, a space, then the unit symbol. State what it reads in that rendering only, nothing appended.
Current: 10 A
